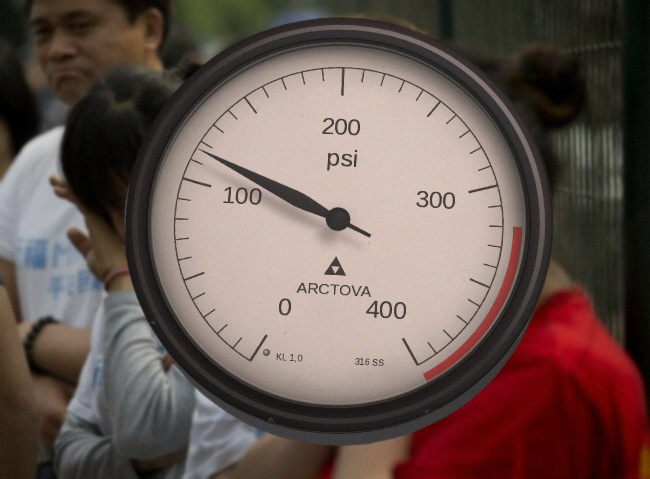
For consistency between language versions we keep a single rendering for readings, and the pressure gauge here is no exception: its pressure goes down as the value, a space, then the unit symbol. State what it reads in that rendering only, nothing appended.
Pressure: 115 psi
